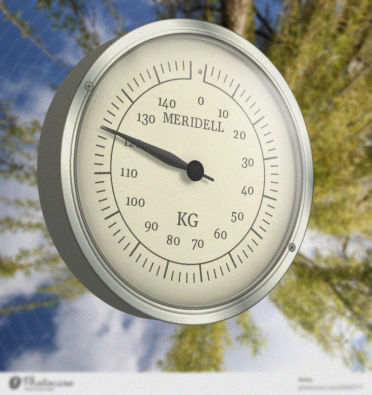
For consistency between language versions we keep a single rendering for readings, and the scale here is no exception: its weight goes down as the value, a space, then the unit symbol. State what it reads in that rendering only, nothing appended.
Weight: 120 kg
